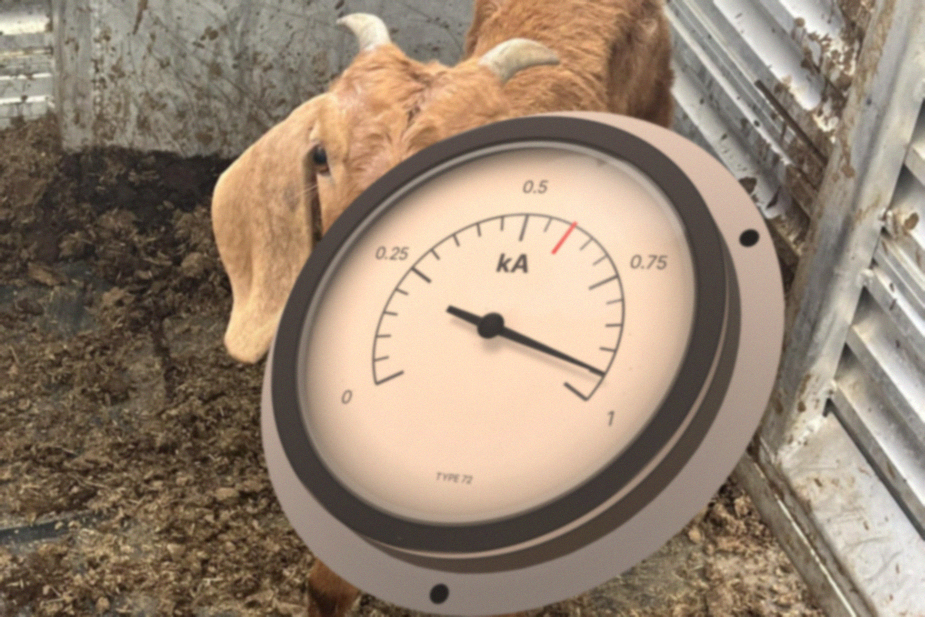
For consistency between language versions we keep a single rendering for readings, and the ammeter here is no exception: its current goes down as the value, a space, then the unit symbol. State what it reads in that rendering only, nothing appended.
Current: 0.95 kA
